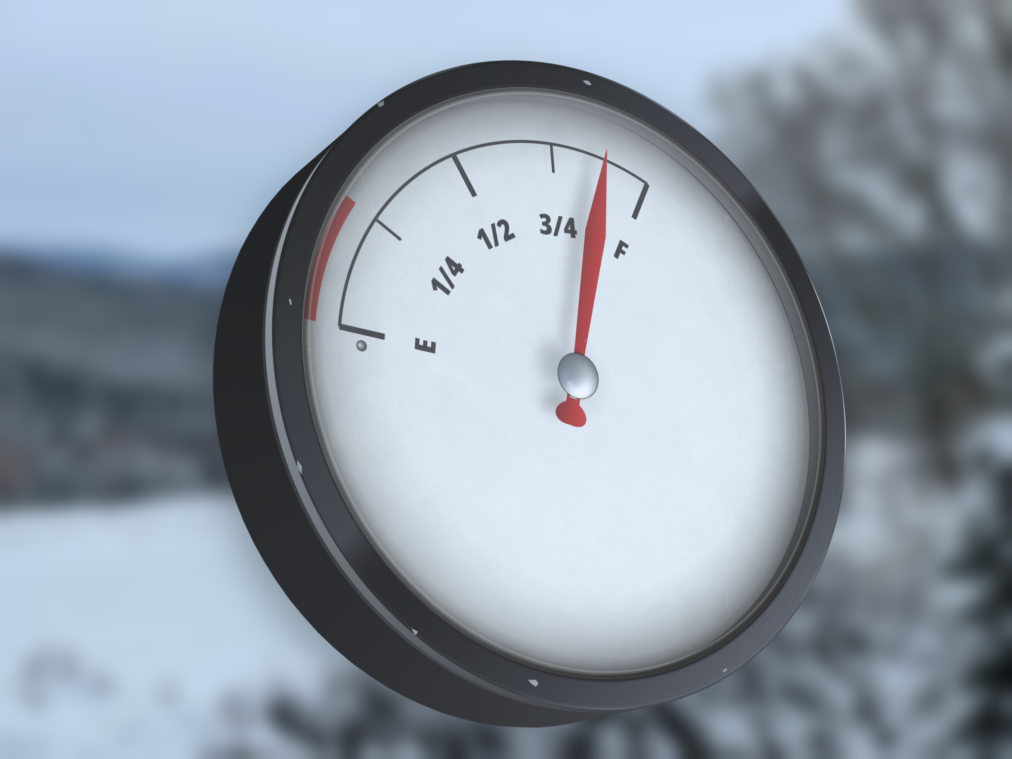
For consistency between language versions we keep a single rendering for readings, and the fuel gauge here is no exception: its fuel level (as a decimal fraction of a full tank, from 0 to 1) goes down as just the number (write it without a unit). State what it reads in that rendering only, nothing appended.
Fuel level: 0.875
